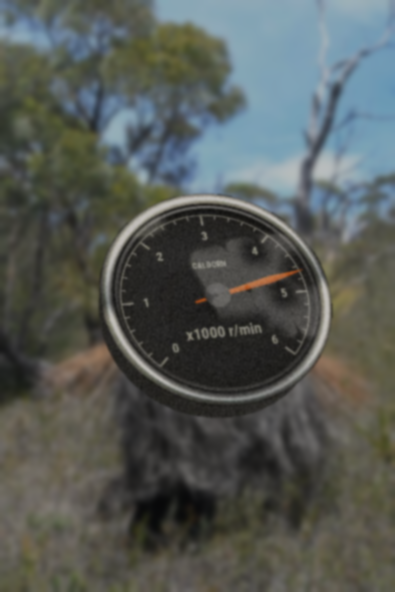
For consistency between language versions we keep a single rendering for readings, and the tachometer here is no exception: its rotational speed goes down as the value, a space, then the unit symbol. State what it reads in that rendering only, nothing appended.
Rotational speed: 4700 rpm
